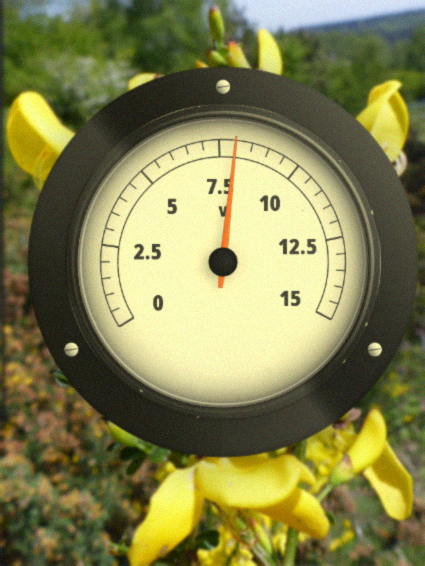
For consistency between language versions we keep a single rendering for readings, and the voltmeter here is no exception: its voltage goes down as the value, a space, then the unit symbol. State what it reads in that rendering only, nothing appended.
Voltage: 8 V
